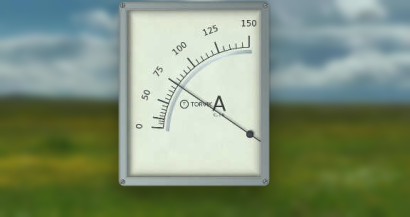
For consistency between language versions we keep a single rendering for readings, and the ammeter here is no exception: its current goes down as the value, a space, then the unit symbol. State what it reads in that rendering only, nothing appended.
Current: 75 A
